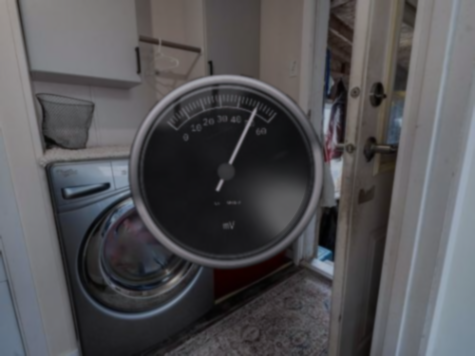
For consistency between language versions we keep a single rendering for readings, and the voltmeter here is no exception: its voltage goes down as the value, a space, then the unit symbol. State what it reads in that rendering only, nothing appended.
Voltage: 50 mV
